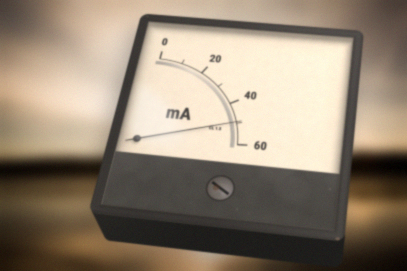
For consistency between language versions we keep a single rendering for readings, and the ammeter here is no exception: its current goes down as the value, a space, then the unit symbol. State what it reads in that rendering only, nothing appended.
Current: 50 mA
